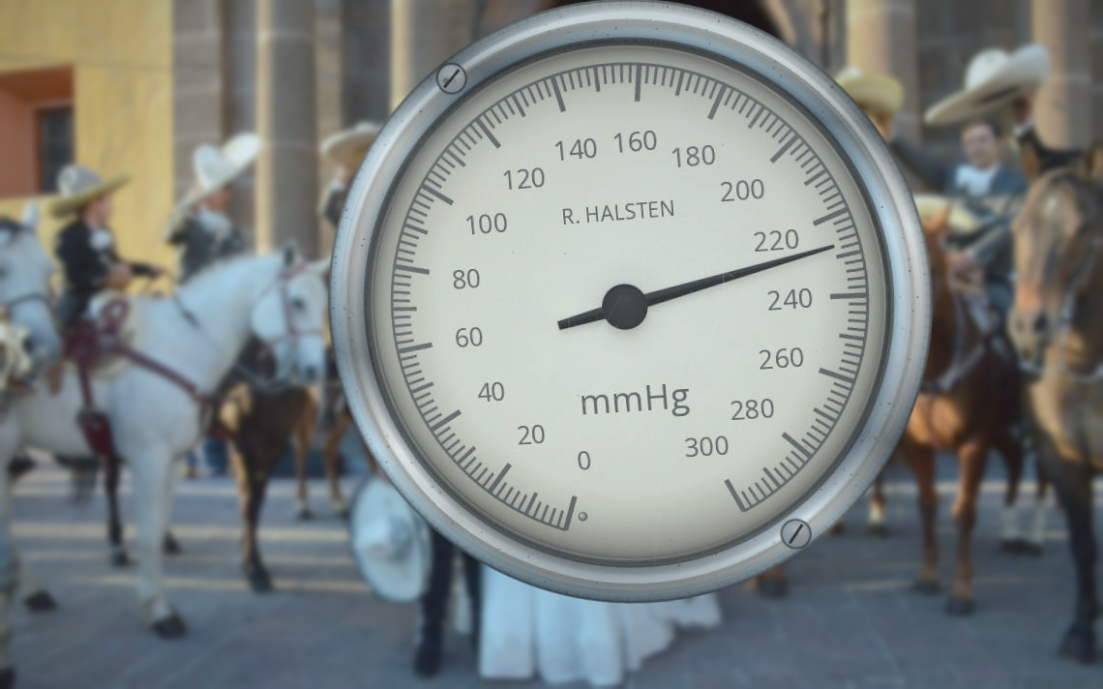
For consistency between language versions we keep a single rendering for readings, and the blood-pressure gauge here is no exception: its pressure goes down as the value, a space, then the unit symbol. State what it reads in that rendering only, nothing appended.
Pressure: 227 mmHg
